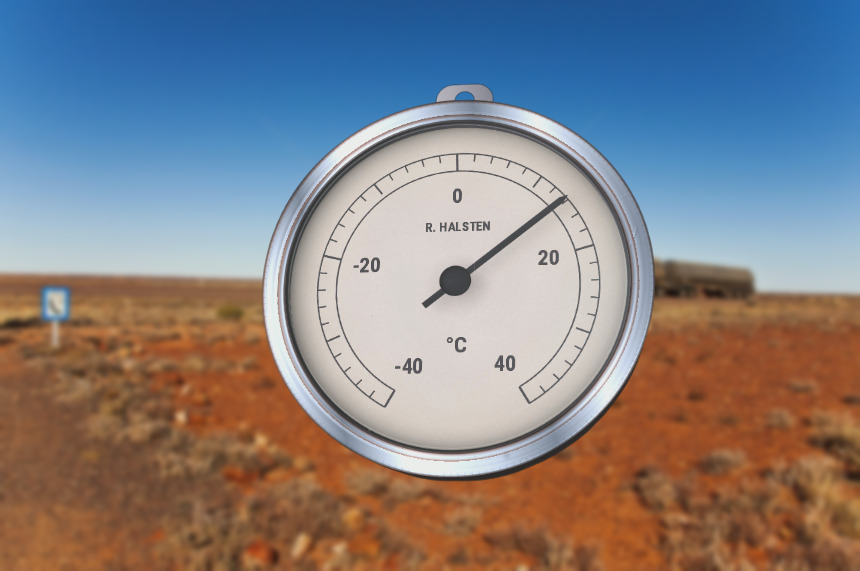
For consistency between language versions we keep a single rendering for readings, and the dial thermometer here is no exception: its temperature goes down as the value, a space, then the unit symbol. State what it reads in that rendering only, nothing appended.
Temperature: 14 °C
